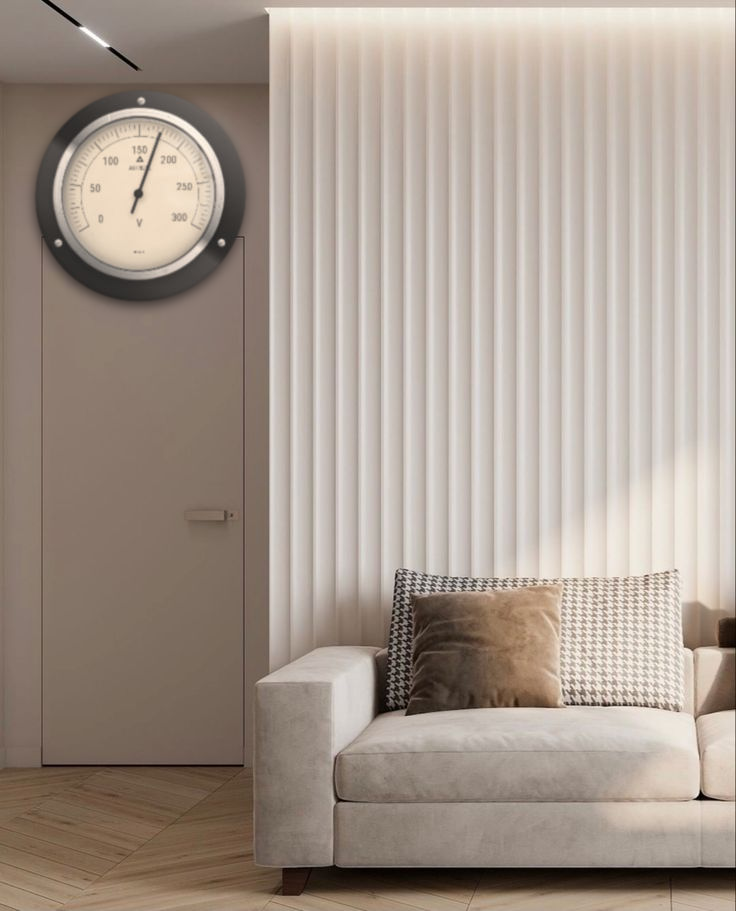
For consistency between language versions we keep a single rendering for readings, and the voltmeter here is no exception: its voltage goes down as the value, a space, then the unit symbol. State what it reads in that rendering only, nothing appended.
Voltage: 175 V
